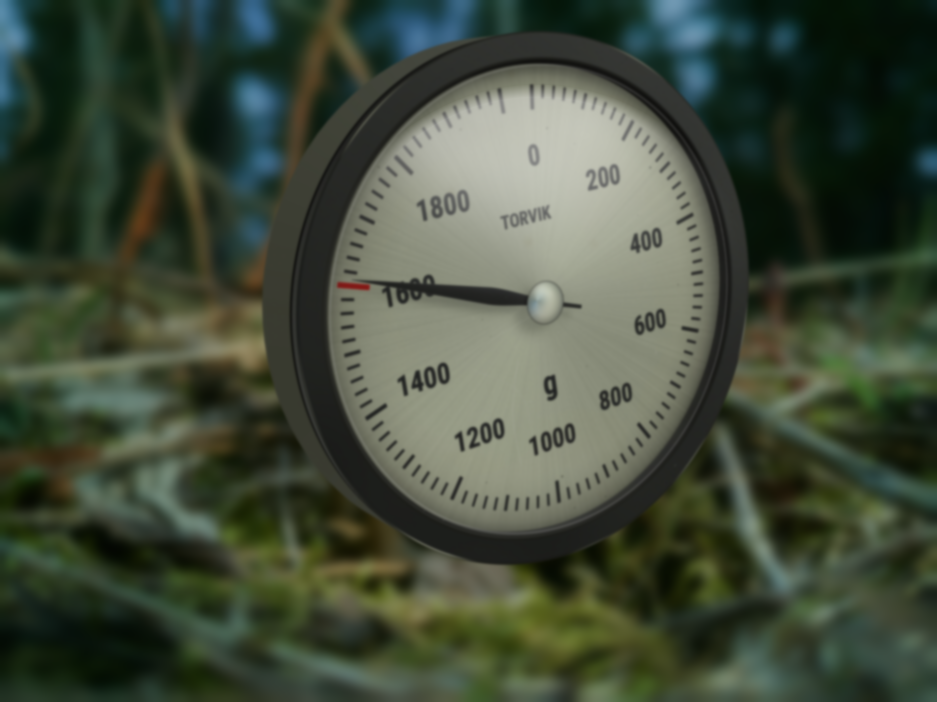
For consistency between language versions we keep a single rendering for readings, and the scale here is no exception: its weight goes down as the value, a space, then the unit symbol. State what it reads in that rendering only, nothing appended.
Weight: 1610 g
